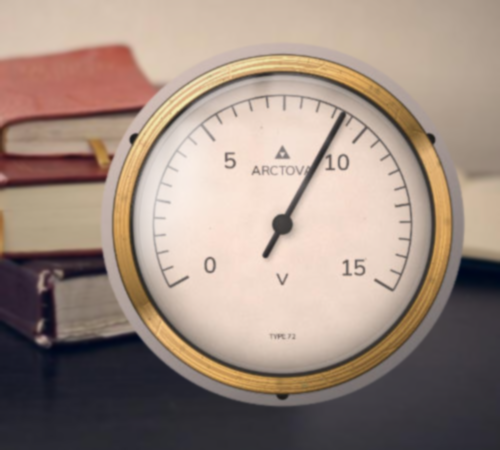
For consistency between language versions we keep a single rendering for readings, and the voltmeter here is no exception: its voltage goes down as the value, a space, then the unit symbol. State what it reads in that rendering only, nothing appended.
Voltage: 9.25 V
